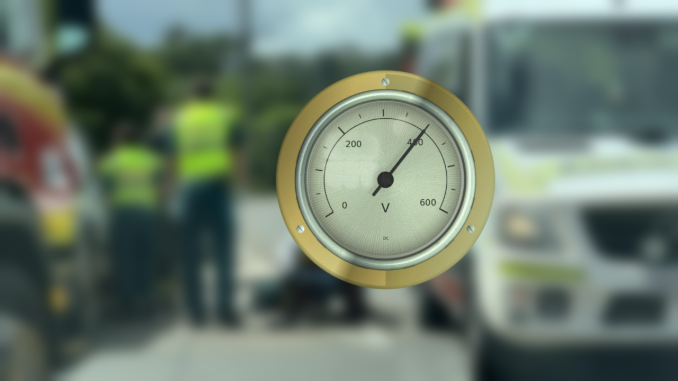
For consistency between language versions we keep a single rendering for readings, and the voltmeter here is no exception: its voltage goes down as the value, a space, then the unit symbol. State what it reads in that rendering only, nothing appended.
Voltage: 400 V
